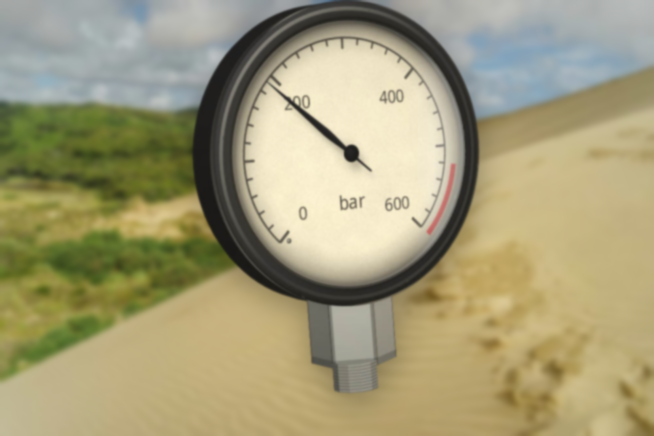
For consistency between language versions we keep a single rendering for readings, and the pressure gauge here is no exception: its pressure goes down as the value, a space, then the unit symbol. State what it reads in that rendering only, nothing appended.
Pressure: 190 bar
